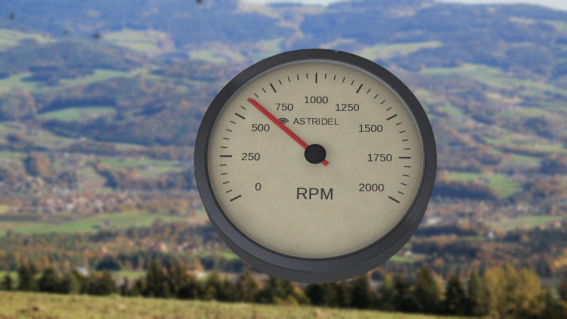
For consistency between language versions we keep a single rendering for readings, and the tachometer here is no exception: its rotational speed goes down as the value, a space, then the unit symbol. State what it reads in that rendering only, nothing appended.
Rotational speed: 600 rpm
